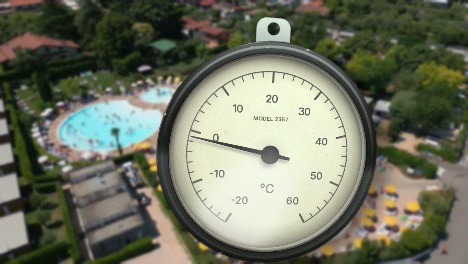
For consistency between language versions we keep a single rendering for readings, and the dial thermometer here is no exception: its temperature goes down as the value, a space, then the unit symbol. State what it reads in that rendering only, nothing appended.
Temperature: -1 °C
